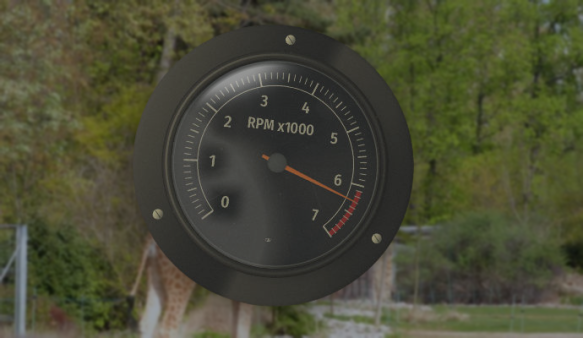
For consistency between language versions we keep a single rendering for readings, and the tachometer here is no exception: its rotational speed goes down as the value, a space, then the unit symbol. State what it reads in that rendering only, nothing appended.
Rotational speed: 6300 rpm
